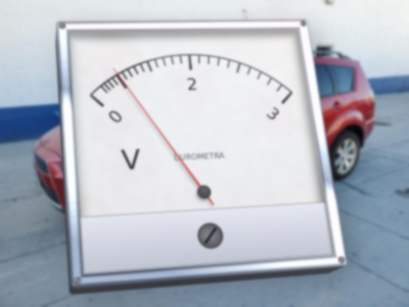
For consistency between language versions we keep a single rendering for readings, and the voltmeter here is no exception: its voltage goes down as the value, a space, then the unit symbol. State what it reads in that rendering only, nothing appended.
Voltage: 1 V
